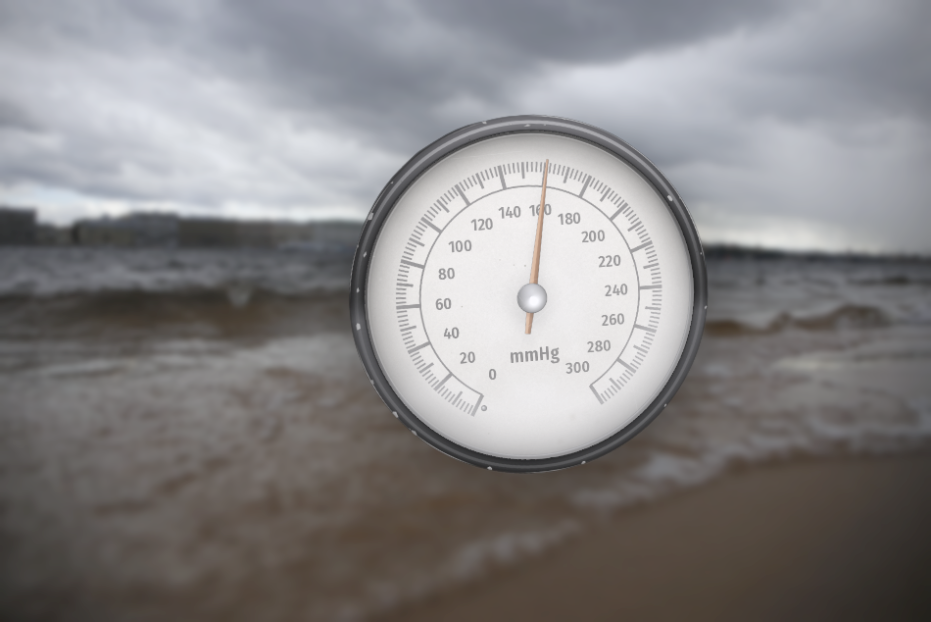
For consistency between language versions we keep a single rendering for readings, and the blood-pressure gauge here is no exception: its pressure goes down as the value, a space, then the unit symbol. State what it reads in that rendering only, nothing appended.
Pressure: 160 mmHg
